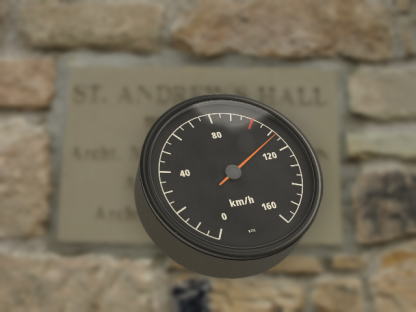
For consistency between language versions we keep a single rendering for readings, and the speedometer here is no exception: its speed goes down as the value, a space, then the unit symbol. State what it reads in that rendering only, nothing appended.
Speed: 112.5 km/h
